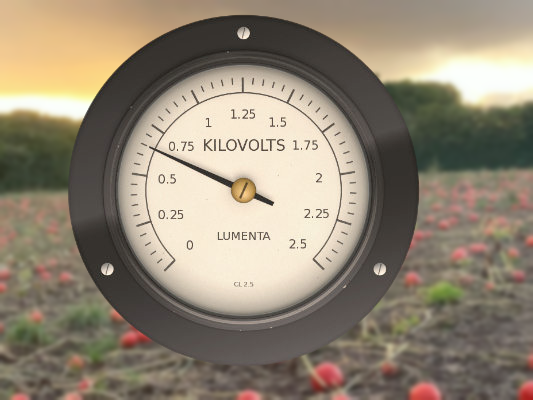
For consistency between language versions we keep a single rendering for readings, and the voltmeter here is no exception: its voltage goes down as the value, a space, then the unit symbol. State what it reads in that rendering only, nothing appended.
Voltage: 0.65 kV
